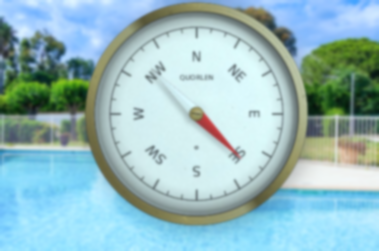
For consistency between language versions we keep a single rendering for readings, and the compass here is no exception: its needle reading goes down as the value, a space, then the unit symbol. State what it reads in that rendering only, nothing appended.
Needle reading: 135 °
